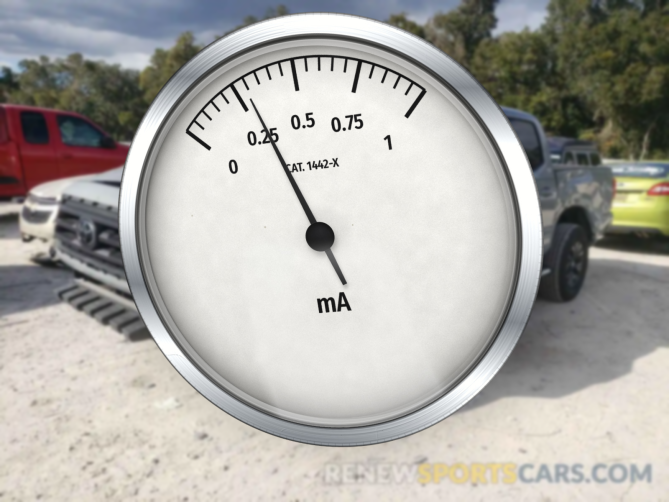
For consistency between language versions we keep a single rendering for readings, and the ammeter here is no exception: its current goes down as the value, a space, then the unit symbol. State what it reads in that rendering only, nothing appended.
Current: 0.3 mA
